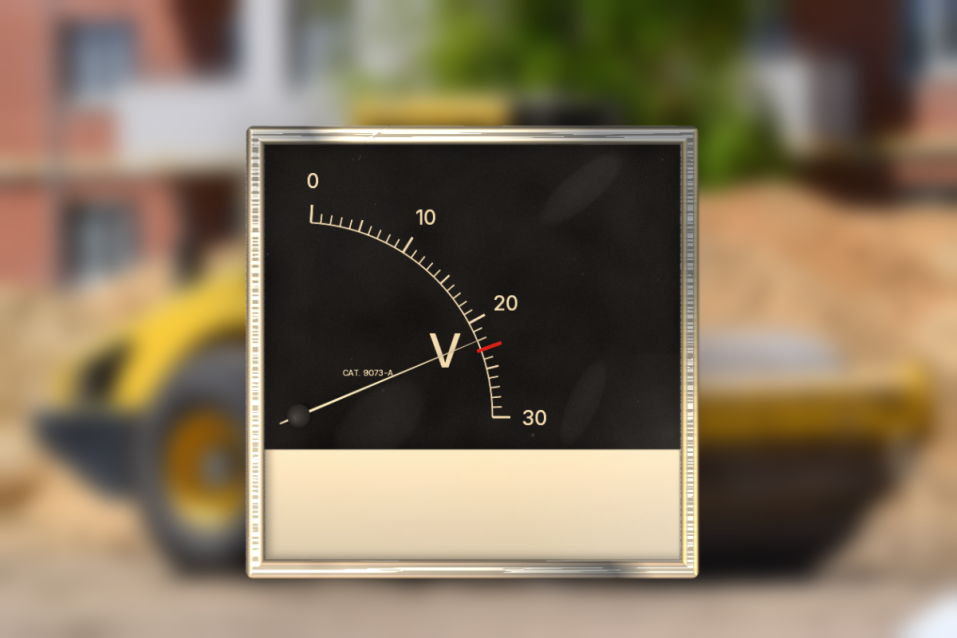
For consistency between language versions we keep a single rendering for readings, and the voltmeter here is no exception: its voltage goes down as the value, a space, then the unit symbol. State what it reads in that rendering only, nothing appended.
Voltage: 22 V
